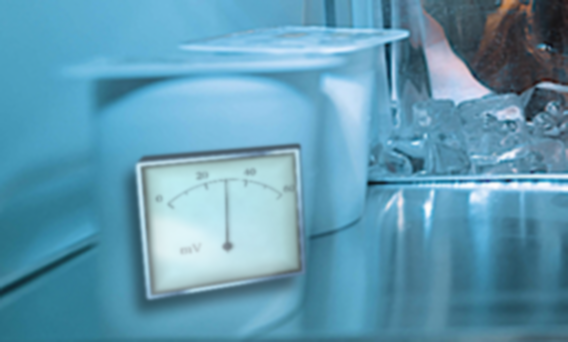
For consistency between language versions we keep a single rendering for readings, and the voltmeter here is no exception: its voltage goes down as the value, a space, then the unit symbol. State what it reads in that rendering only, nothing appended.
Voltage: 30 mV
